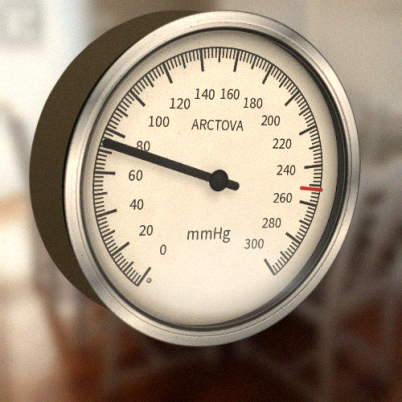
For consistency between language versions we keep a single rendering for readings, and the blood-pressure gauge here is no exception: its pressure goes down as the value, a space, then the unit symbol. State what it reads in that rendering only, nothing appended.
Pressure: 74 mmHg
